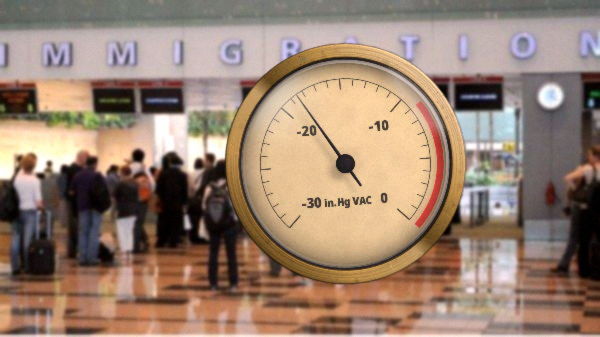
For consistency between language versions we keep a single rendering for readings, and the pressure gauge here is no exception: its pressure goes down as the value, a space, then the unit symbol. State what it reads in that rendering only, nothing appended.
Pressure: -18.5 inHg
